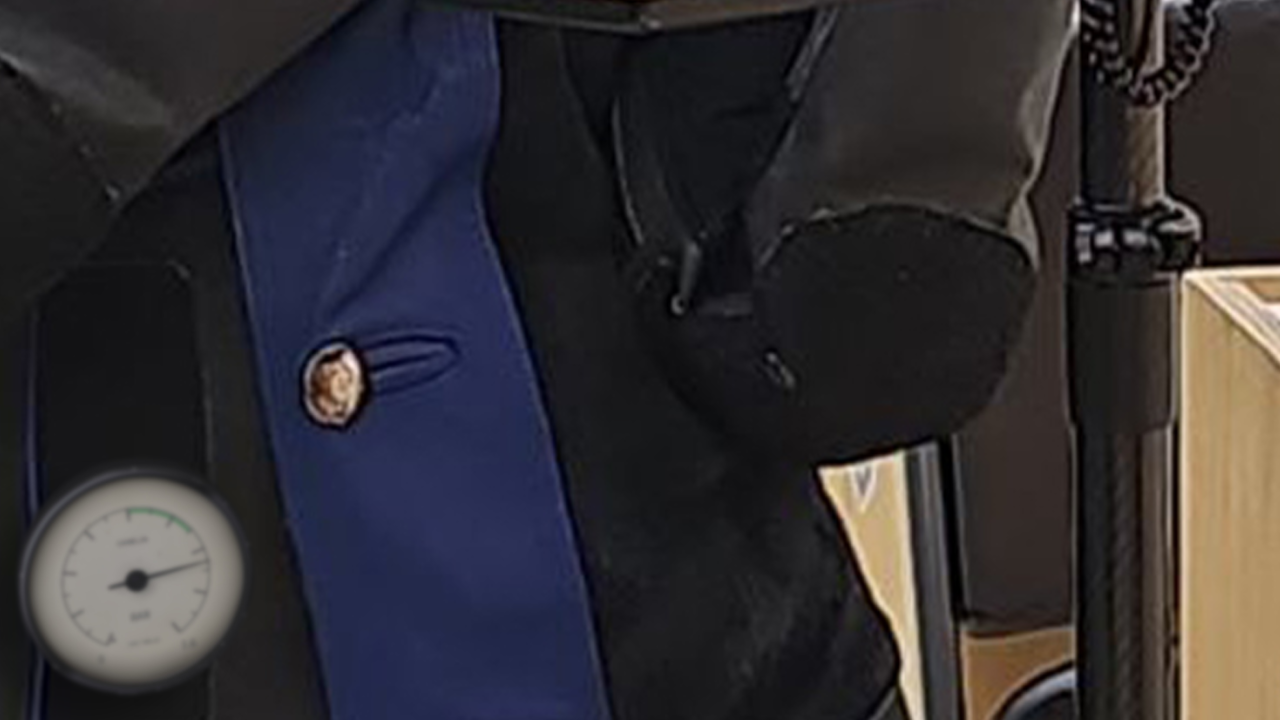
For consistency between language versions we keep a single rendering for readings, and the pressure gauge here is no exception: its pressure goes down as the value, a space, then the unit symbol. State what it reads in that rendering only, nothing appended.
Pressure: 1.25 bar
